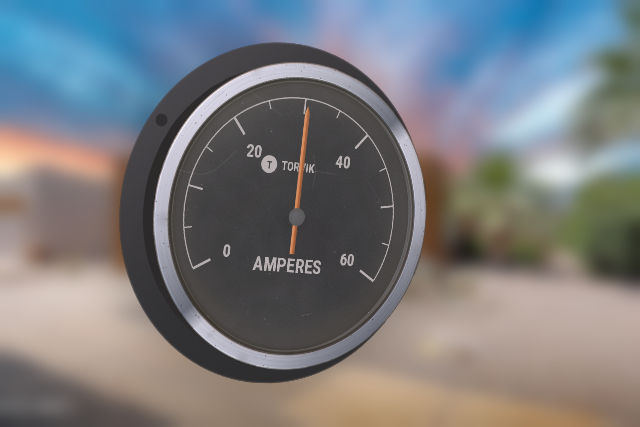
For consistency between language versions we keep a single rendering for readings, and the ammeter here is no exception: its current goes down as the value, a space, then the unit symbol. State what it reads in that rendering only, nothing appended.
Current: 30 A
